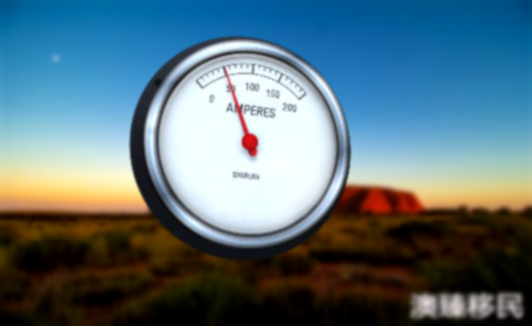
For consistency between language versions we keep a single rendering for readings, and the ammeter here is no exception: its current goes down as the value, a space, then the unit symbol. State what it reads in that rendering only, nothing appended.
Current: 50 A
